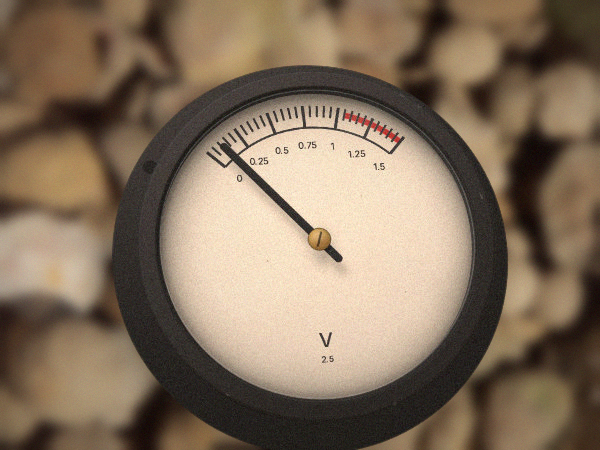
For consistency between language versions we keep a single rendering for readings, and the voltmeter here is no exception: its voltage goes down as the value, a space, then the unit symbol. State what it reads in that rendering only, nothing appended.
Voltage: 0.1 V
